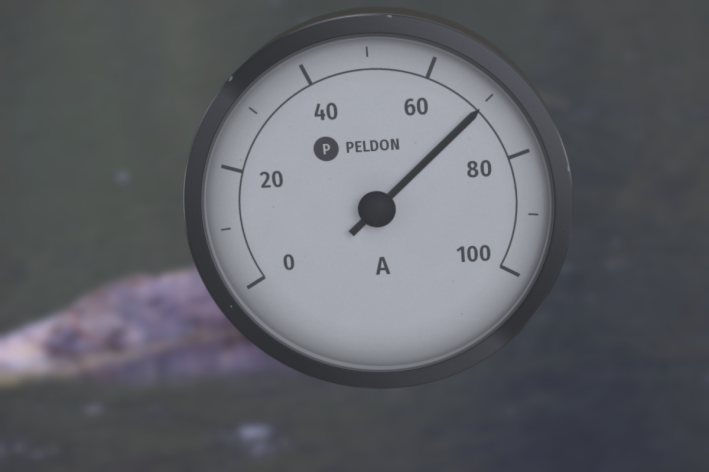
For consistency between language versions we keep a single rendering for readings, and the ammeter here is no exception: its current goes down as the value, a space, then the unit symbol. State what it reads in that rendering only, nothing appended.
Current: 70 A
